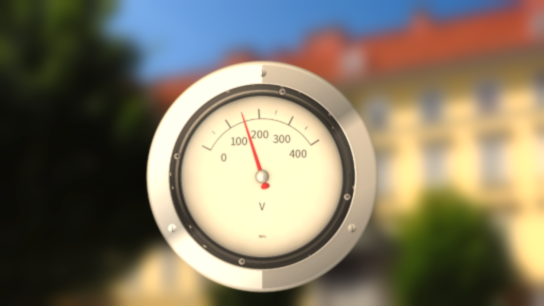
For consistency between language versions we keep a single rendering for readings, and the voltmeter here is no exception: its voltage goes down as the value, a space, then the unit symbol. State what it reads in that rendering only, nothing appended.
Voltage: 150 V
